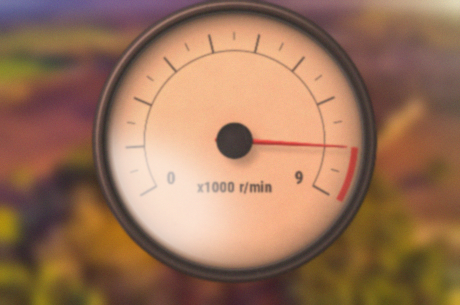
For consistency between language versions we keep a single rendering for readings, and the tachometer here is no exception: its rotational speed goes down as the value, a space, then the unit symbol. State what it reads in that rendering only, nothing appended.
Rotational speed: 8000 rpm
